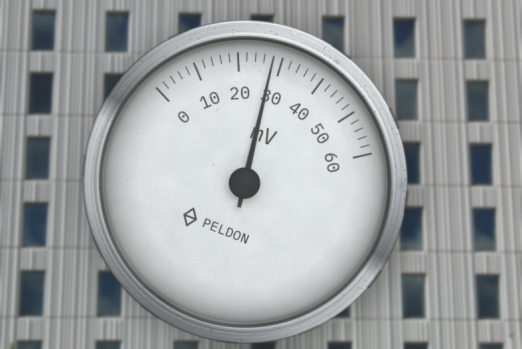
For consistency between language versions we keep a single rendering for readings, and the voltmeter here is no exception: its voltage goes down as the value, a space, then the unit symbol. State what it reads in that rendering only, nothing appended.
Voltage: 28 mV
